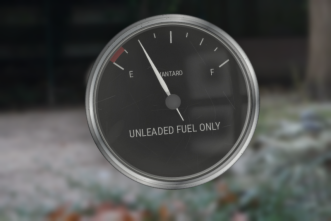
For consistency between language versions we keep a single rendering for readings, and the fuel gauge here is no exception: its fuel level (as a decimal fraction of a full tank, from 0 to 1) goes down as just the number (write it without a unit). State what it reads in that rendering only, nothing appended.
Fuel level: 0.25
